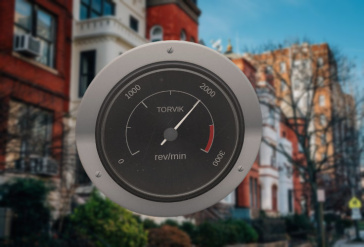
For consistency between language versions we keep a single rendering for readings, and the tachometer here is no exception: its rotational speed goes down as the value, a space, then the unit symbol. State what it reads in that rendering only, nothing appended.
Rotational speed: 2000 rpm
